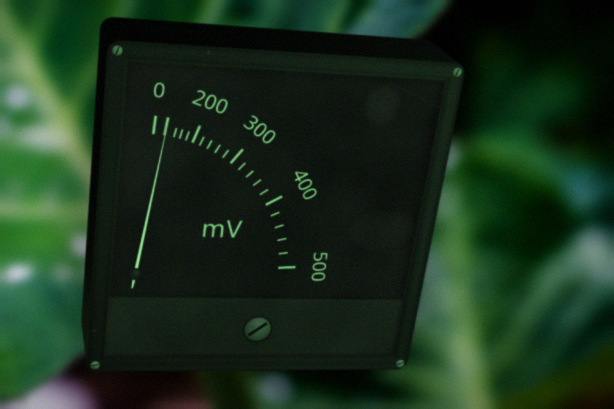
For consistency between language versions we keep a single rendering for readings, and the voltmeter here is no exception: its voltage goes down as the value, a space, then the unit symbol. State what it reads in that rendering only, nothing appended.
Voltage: 100 mV
